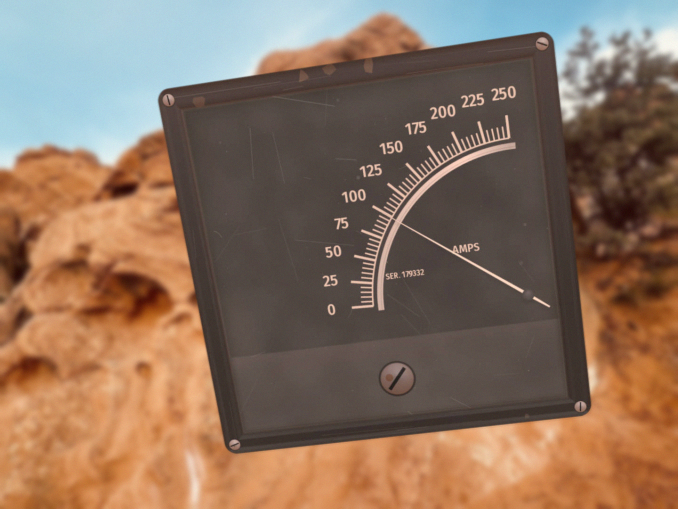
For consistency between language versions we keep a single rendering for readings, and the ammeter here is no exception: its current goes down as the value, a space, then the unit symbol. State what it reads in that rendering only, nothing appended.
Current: 100 A
